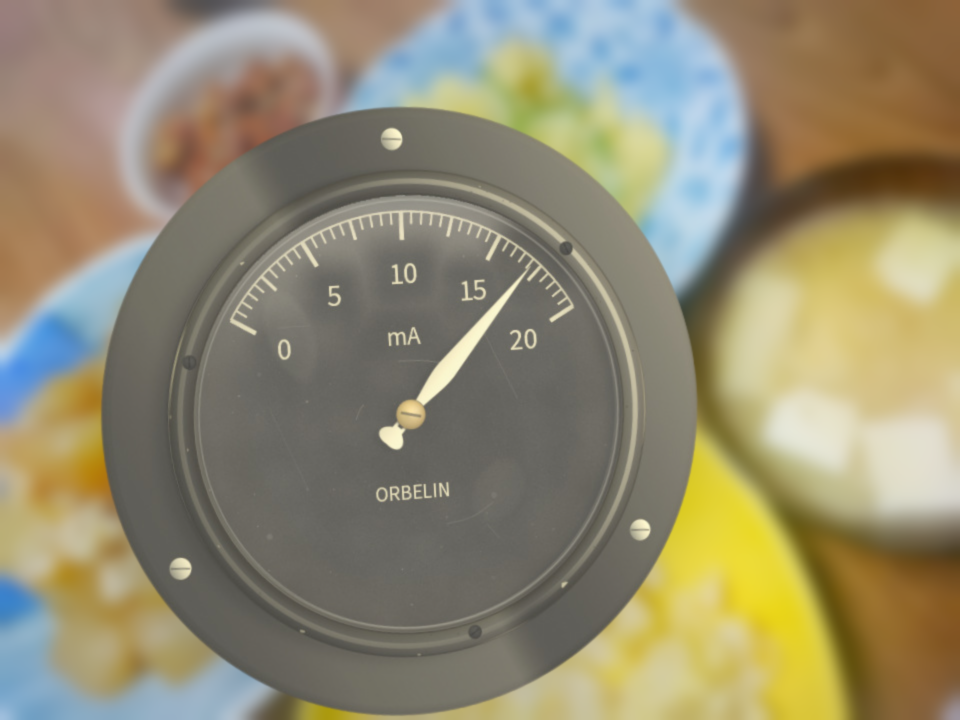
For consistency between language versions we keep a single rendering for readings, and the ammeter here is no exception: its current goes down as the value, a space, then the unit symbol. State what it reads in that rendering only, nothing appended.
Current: 17 mA
